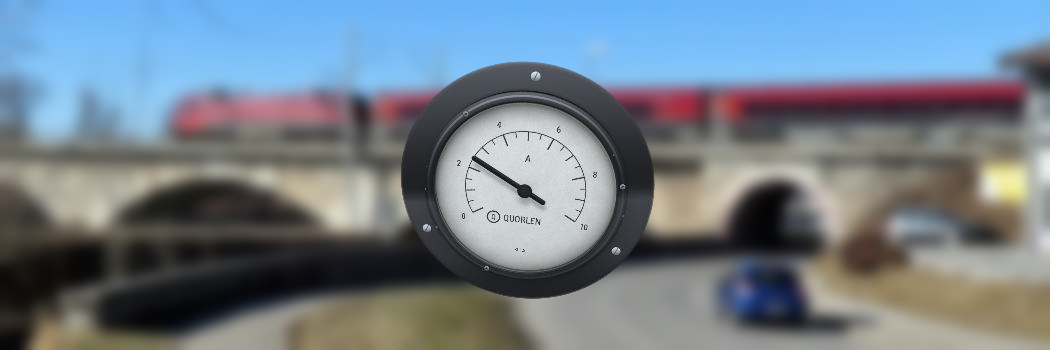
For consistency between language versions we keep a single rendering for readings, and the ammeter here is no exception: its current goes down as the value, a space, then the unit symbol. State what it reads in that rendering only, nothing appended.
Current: 2.5 A
